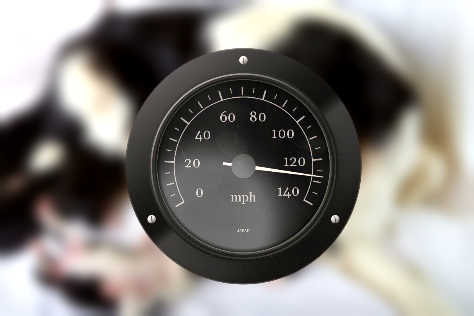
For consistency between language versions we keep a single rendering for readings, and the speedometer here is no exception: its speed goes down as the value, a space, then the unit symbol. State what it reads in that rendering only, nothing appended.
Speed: 127.5 mph
